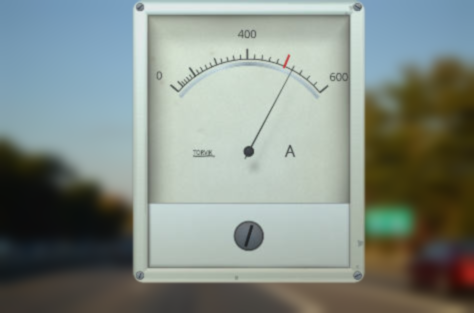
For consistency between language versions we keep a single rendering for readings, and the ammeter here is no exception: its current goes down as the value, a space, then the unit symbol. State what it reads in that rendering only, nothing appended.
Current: 520 A
